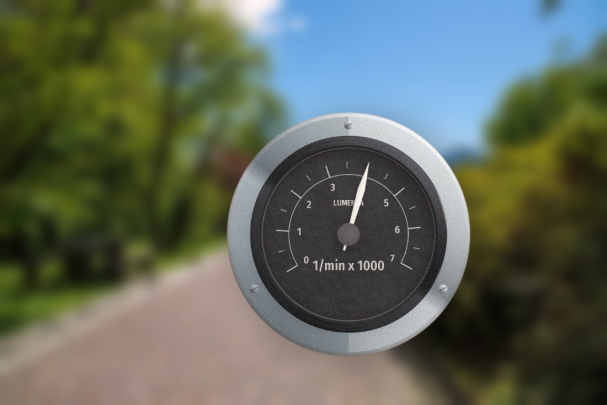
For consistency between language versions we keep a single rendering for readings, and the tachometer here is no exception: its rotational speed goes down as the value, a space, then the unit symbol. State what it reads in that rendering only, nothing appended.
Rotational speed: 4000 rpm
